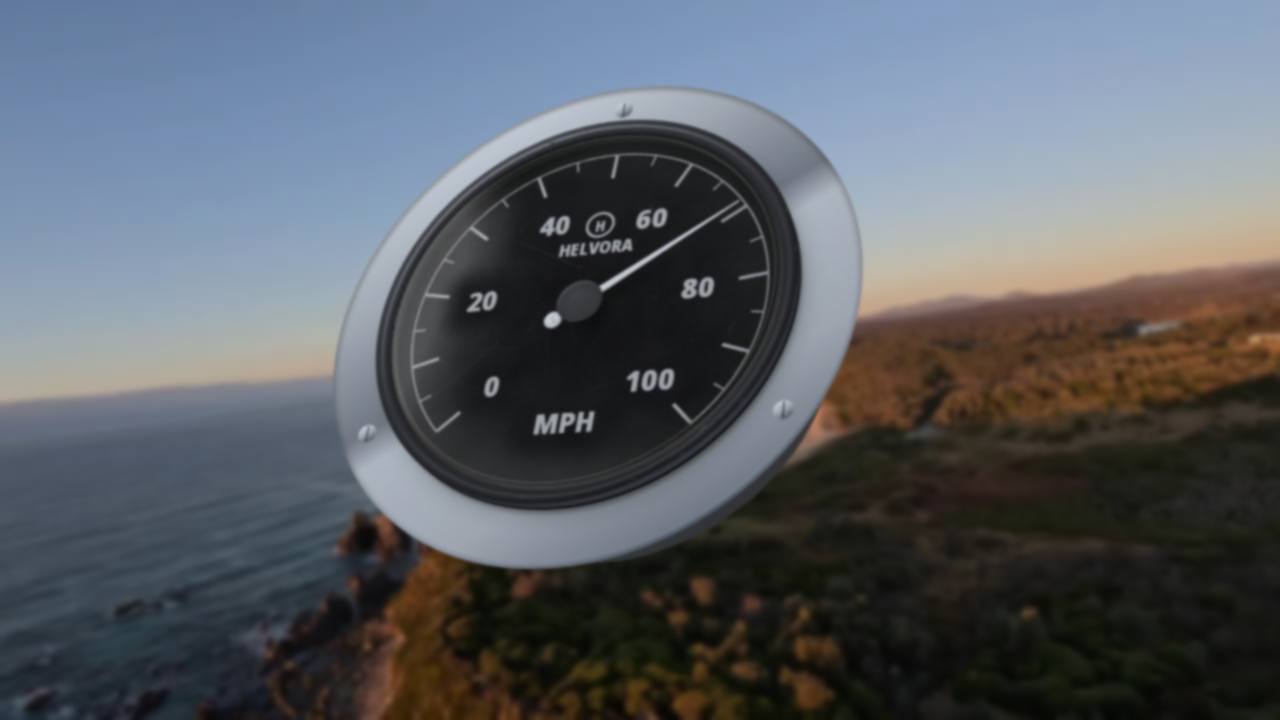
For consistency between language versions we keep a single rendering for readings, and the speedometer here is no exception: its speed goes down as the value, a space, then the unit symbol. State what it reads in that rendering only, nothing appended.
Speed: 70 mph
